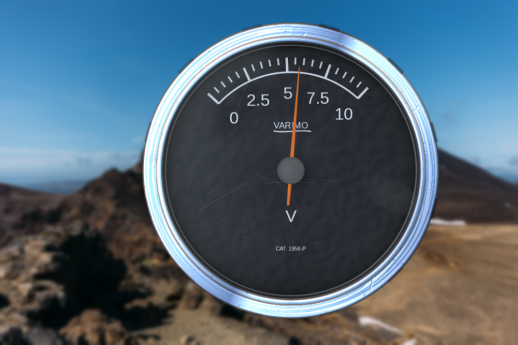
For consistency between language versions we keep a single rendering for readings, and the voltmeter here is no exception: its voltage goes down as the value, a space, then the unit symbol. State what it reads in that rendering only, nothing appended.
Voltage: 5.75 V
